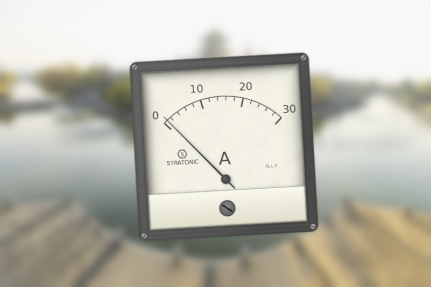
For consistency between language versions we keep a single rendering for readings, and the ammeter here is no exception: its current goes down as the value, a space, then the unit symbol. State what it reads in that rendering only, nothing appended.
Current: 1 A
